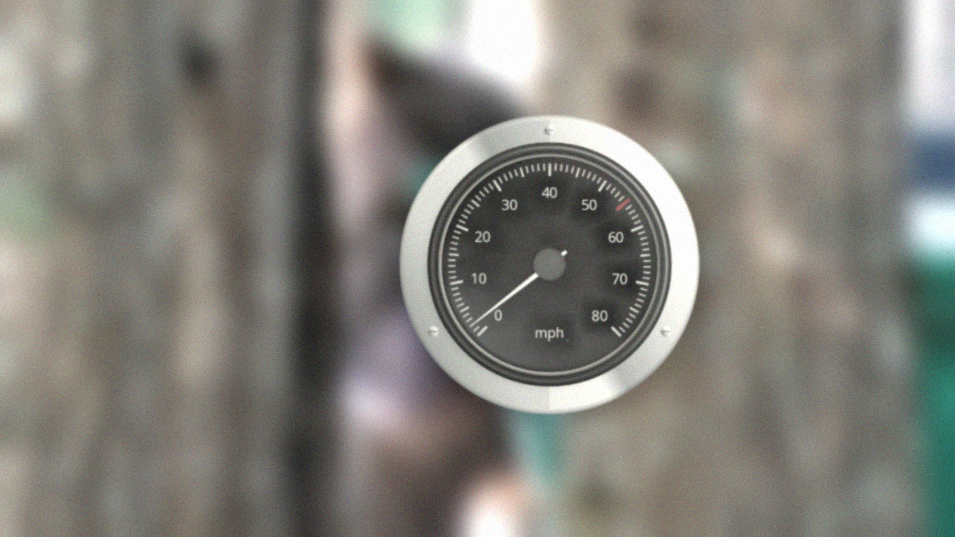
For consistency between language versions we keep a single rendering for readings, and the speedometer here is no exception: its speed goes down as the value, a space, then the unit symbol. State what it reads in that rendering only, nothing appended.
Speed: 2 mph
